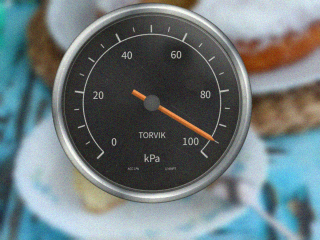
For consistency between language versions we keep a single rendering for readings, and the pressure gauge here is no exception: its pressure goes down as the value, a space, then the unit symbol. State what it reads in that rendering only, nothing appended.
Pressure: 95 kPa
